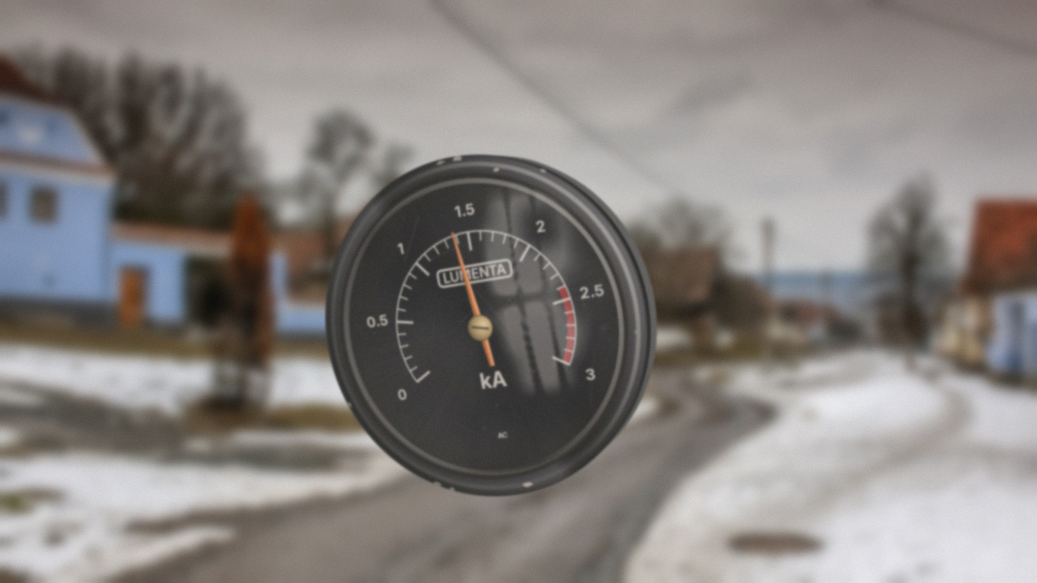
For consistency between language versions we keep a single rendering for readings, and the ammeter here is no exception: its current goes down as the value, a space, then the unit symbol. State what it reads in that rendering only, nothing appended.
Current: 1.4 kA
